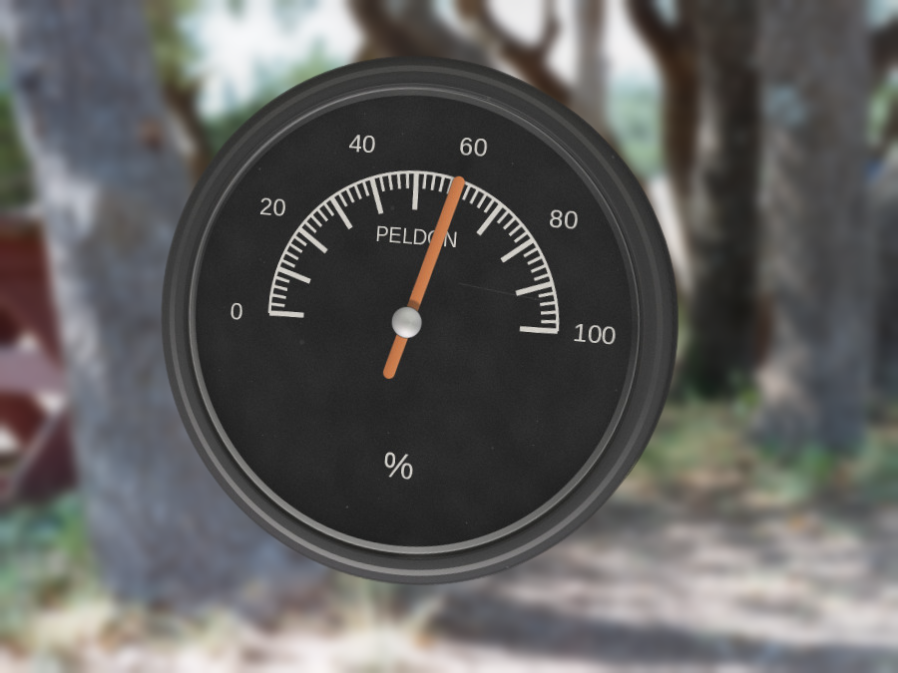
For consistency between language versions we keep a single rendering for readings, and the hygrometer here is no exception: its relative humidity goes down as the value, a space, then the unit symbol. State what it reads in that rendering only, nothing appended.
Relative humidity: 60 %
